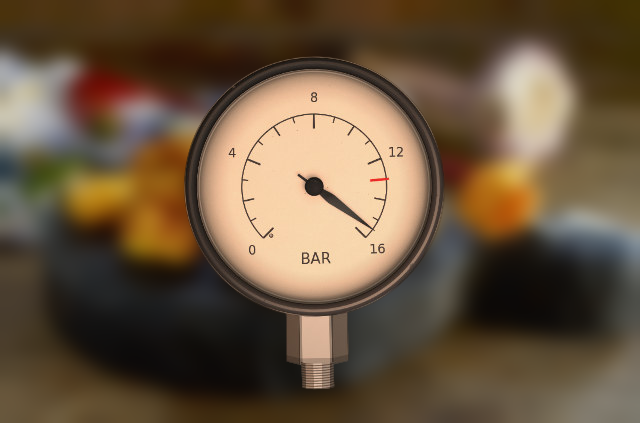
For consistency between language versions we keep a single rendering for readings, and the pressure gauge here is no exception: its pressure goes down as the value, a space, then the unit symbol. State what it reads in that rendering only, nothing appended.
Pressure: 15.5 bar
